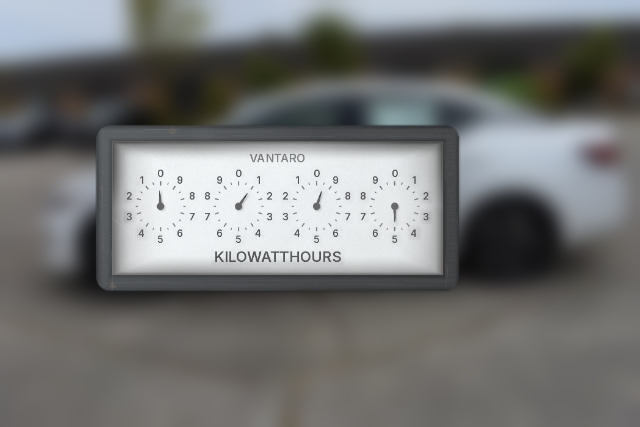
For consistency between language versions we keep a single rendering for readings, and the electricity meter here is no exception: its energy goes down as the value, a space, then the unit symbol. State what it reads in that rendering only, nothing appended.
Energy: 95 kWh
